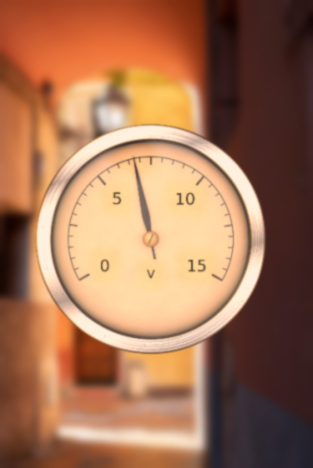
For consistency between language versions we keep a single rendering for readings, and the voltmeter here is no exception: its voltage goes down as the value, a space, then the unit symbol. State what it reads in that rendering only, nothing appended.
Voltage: 6.75 V
